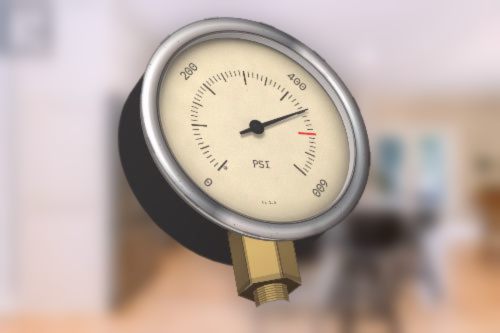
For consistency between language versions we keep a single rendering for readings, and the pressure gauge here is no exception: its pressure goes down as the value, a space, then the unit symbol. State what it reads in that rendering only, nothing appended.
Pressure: 450 psi
